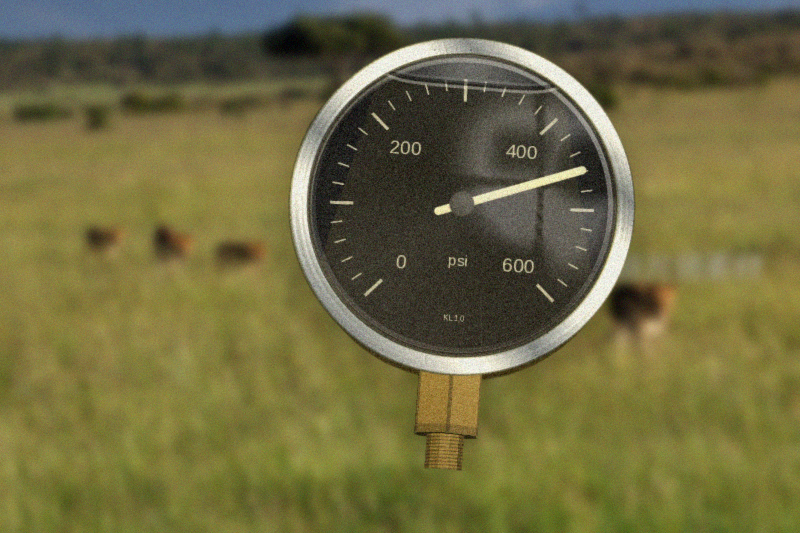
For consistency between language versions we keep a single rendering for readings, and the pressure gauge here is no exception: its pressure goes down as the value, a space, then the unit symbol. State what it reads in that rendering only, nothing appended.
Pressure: 460 psi
